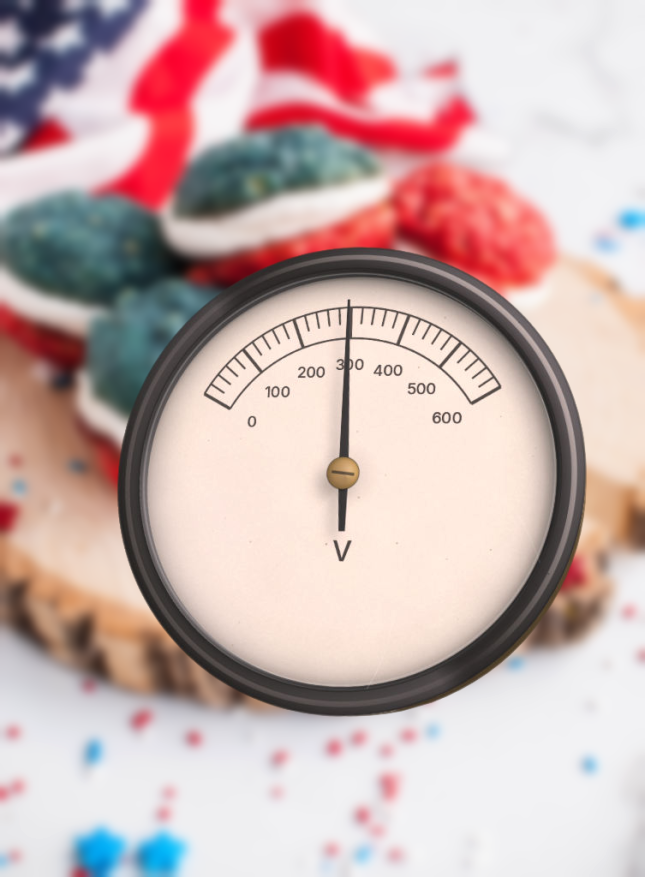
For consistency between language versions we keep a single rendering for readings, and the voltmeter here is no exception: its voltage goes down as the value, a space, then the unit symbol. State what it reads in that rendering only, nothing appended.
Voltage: 300 V
